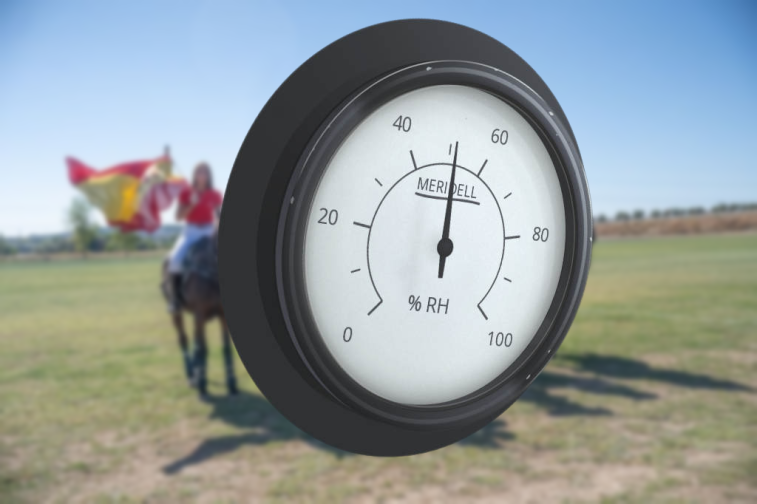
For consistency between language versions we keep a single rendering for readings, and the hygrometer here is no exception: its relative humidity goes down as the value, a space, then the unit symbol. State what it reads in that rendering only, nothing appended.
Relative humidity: 50 %
